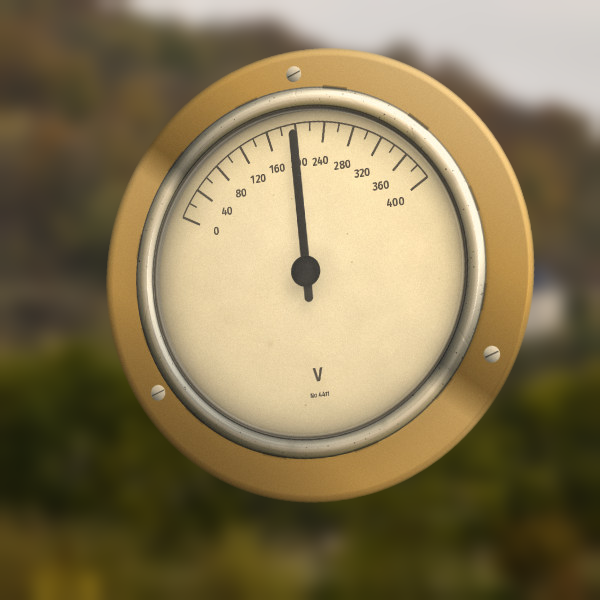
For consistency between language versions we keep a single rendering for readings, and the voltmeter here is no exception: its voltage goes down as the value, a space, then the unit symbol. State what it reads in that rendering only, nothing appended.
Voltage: 200 V
